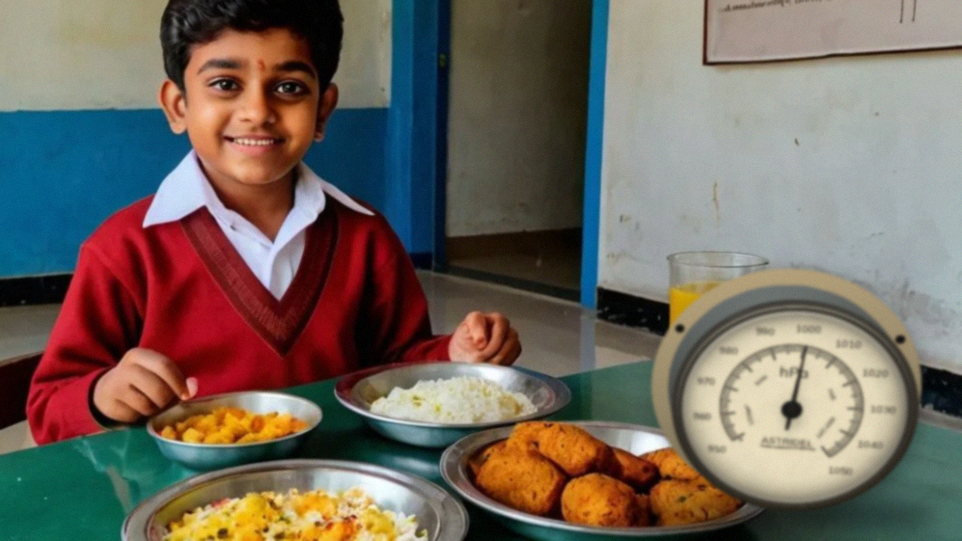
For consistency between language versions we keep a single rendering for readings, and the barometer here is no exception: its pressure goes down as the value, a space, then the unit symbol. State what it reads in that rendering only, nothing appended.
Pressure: 1000 hPa
